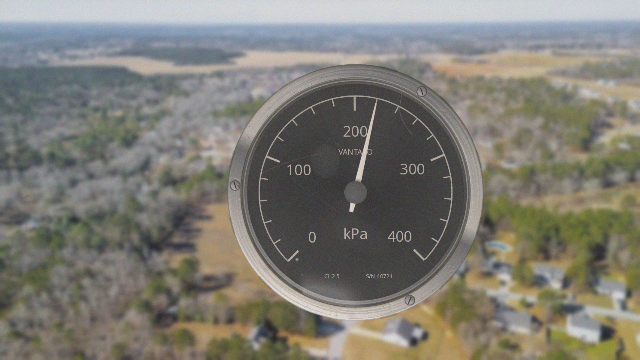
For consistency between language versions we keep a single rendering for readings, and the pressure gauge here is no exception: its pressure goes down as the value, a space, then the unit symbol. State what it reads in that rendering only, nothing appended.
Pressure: 220 kPa
